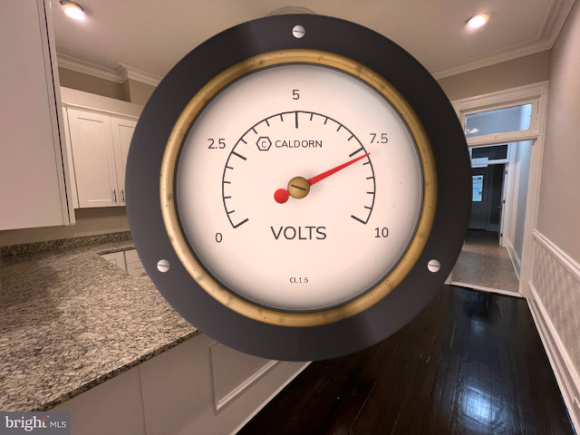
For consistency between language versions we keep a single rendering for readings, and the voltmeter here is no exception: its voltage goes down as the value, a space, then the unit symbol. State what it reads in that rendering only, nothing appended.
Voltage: 7.75 V
